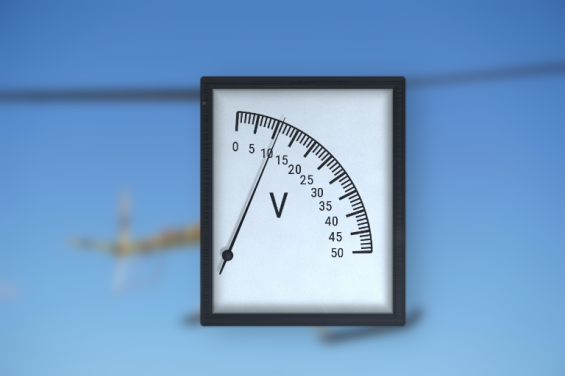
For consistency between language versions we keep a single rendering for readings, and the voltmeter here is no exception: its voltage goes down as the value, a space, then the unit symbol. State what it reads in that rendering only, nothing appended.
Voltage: 11 V
